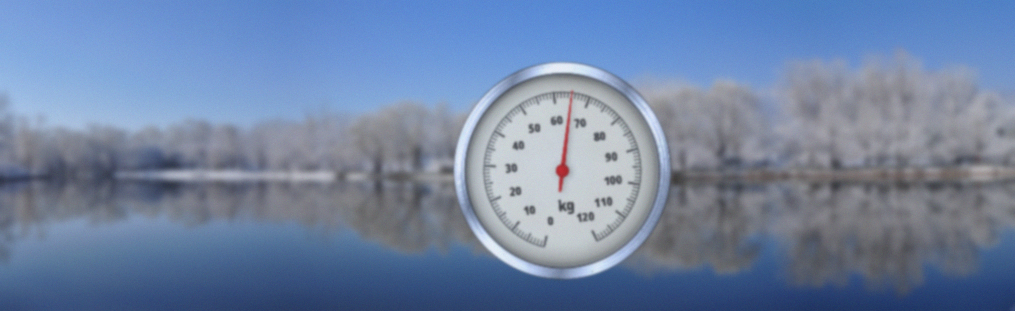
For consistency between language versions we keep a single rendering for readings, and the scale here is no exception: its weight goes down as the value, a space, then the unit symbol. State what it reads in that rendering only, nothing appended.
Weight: 65 kg
